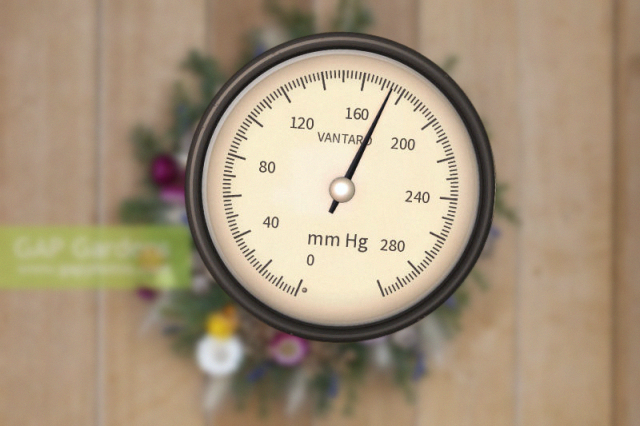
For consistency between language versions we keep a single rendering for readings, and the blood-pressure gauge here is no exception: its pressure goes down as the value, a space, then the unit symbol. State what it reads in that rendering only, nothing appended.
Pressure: 174 mmHg
